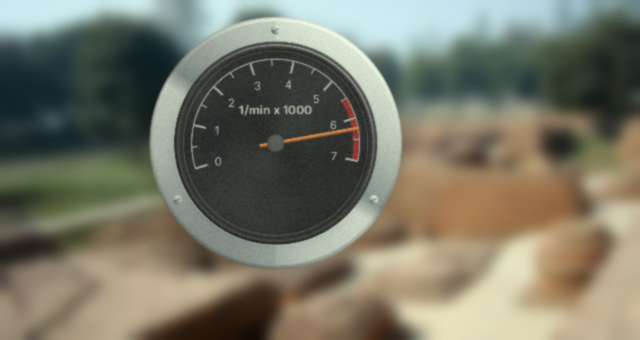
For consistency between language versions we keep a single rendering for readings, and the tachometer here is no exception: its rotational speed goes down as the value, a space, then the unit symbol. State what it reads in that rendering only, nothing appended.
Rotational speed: 6250 rpm
